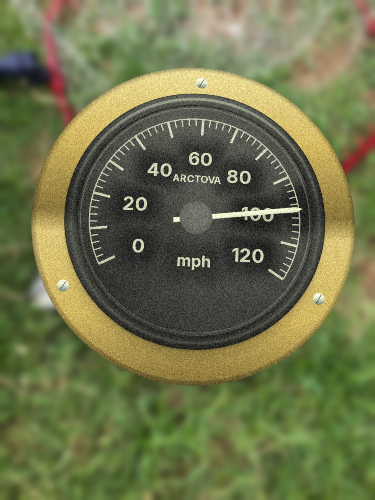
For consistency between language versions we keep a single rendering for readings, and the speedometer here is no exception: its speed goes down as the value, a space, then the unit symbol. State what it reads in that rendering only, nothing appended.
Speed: 100 mph
